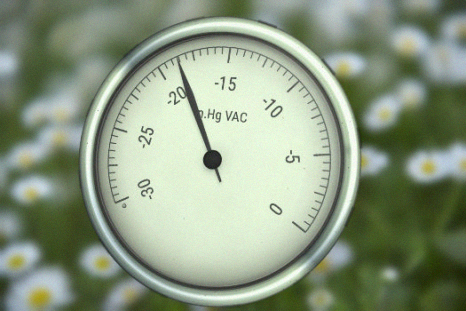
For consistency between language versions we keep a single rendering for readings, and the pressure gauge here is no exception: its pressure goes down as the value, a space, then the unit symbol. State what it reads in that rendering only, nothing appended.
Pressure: -18.5 inHg
